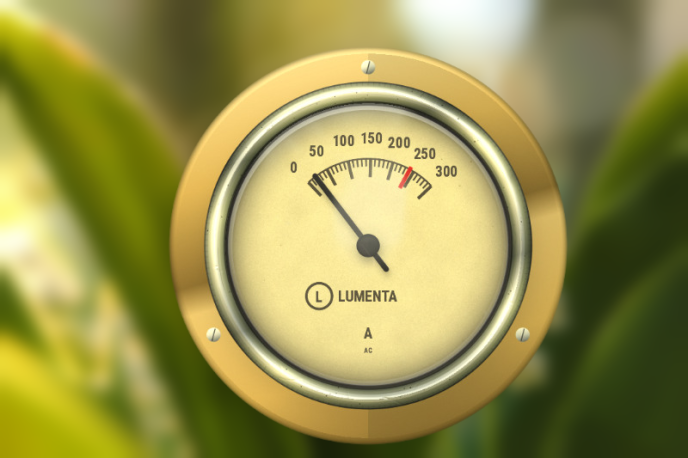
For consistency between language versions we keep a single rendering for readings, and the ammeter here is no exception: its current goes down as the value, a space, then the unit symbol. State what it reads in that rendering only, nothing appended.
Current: 20 A
